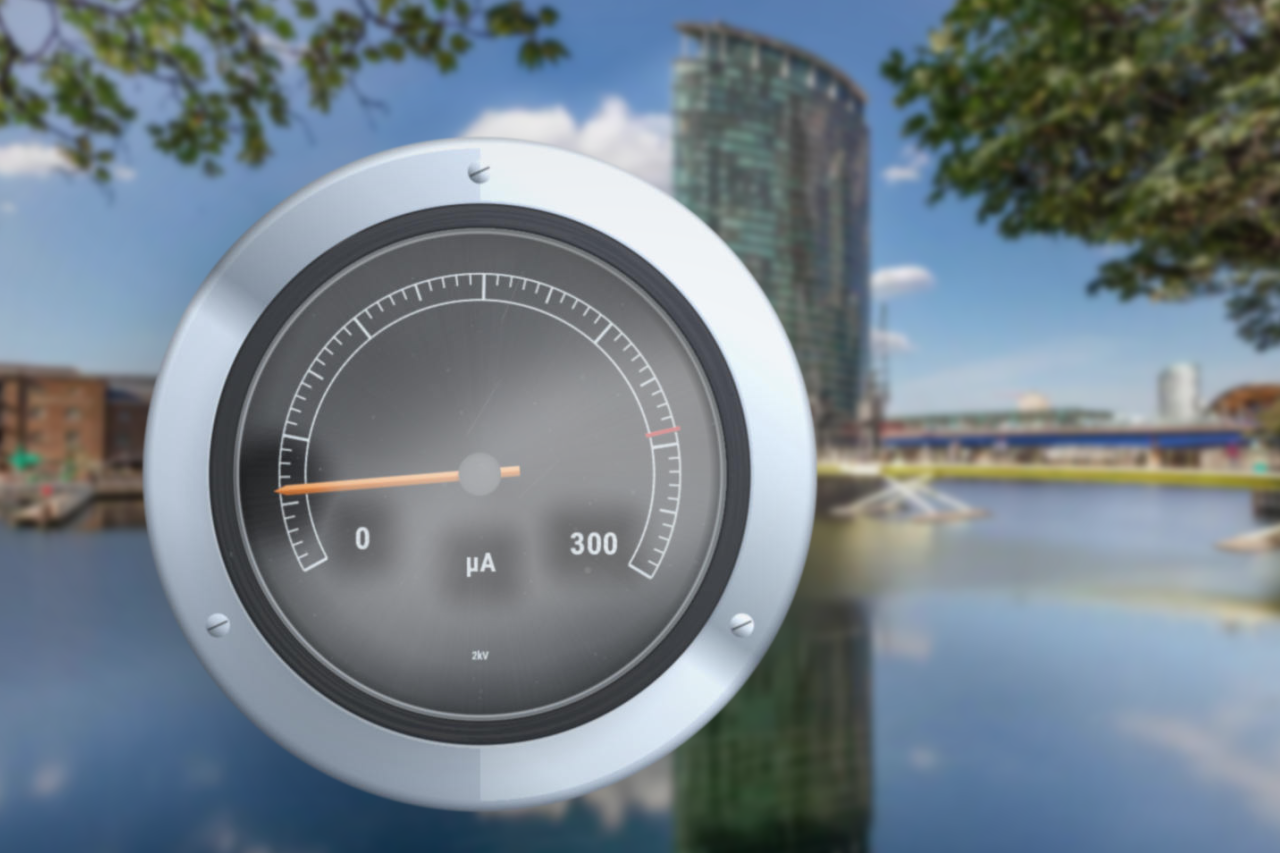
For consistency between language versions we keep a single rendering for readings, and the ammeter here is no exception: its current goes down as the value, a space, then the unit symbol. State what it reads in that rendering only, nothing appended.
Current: 30 µA
